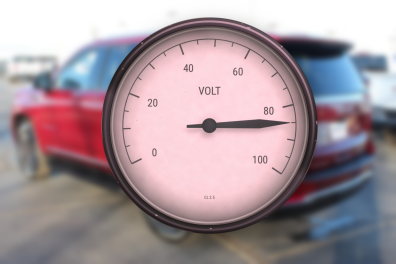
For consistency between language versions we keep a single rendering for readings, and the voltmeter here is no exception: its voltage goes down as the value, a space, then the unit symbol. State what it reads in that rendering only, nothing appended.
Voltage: 85 V
